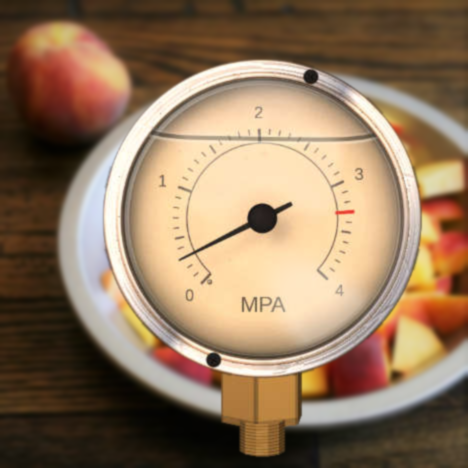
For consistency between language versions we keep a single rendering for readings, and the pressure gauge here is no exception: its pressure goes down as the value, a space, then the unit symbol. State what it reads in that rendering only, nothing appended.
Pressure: 0.3 MPa
